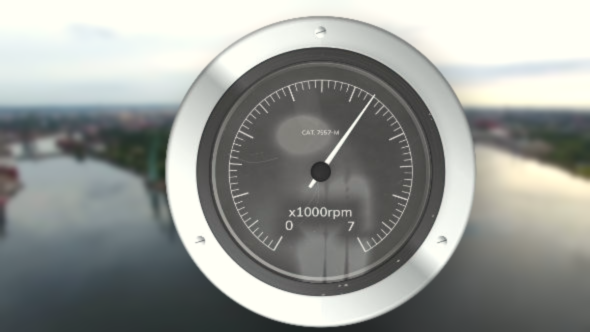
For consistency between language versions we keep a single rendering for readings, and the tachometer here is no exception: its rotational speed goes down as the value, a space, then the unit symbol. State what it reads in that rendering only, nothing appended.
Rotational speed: 4300 rpm
